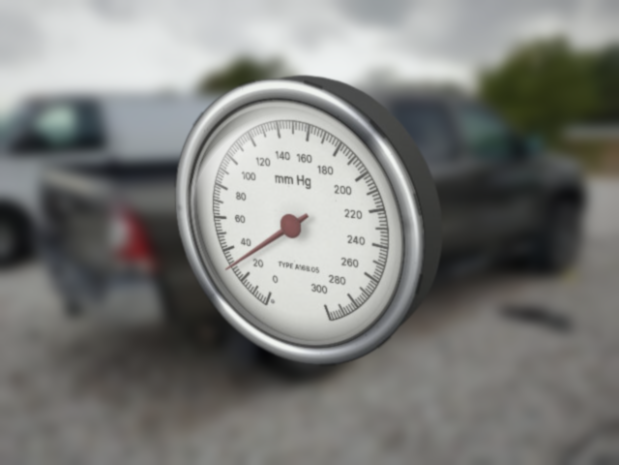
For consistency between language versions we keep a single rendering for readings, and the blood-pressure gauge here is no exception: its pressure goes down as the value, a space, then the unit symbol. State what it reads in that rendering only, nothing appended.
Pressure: 30 mmHg
